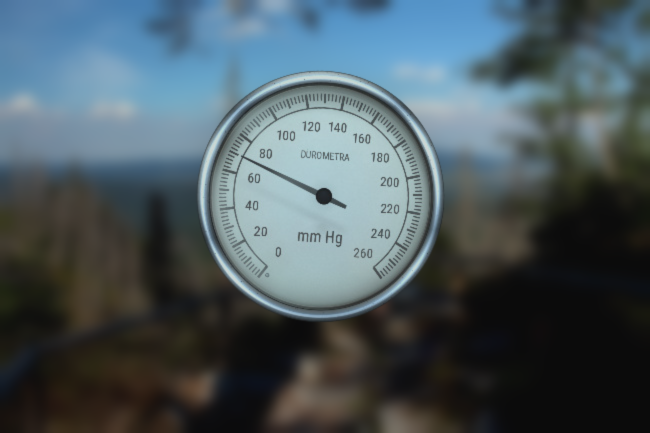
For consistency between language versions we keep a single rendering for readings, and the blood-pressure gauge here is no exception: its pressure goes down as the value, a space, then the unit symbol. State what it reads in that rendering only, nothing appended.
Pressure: 70 mmHg
